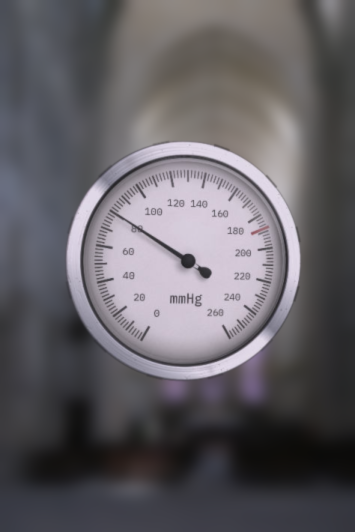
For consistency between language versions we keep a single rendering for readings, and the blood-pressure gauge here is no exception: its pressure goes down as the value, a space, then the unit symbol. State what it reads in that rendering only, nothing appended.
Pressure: 80 mmHg
